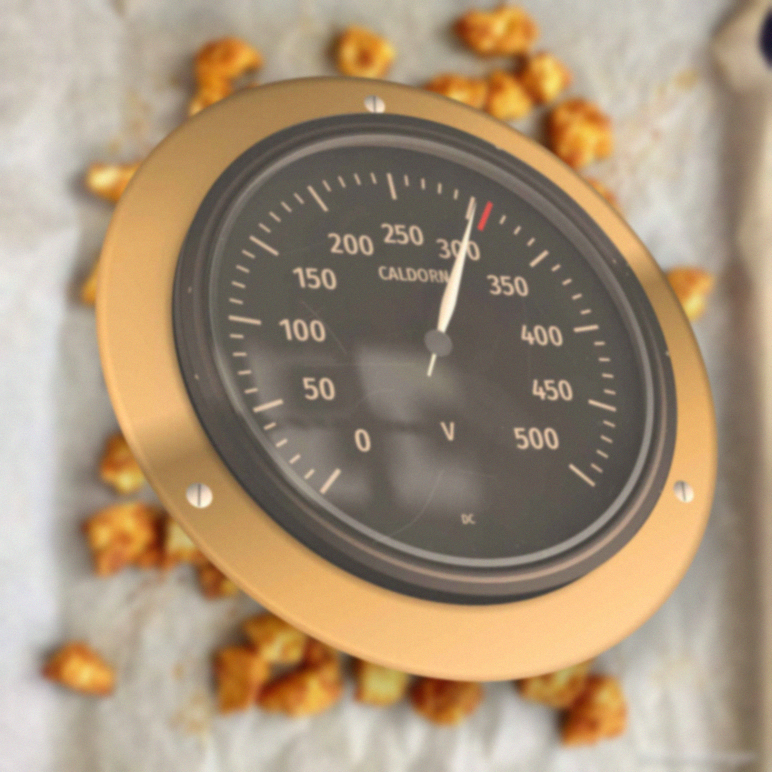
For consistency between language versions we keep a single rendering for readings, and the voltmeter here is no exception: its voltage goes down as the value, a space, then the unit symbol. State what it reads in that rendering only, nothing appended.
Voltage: 300 V
